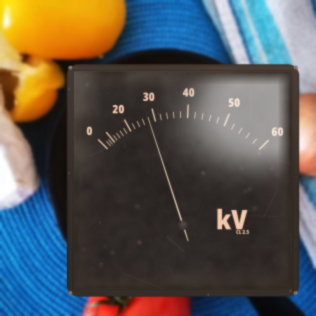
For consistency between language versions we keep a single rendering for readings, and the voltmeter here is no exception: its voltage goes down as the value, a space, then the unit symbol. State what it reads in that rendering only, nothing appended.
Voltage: 28 kV
